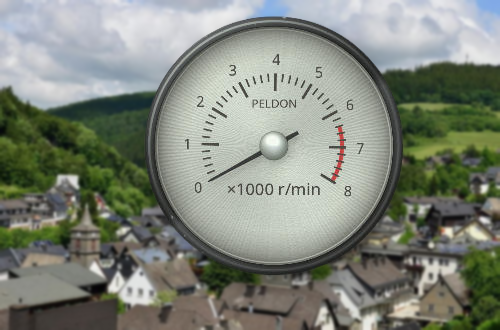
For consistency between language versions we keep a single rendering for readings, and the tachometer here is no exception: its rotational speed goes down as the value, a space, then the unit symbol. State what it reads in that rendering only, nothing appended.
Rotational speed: 0 rpm
